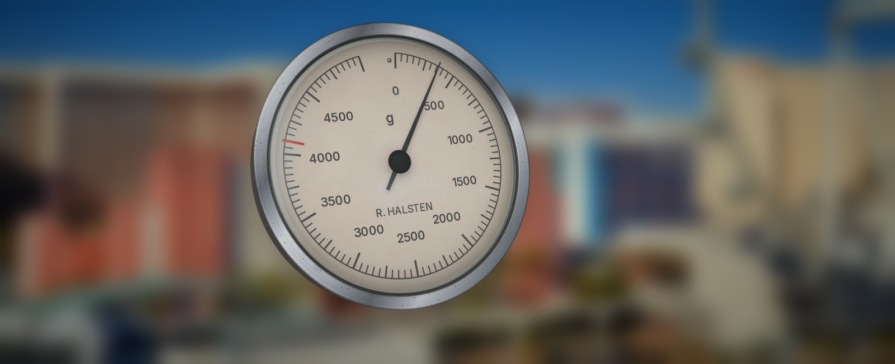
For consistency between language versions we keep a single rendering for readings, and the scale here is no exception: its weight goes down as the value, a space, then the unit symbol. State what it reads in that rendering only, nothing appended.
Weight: 350 g
